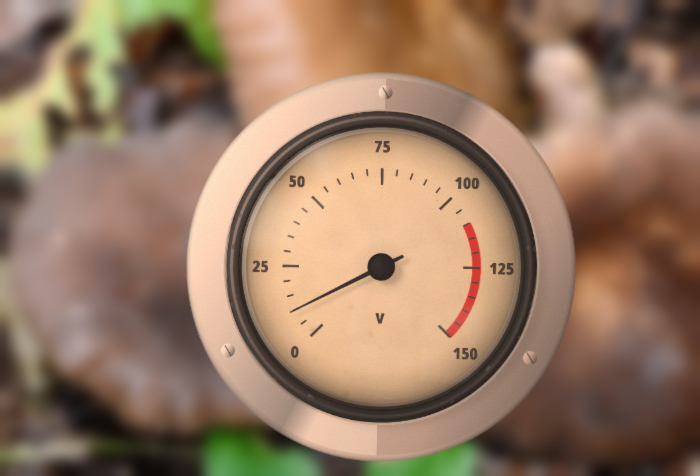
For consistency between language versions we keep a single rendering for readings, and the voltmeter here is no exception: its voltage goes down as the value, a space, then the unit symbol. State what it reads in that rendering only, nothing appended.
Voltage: 10 V
